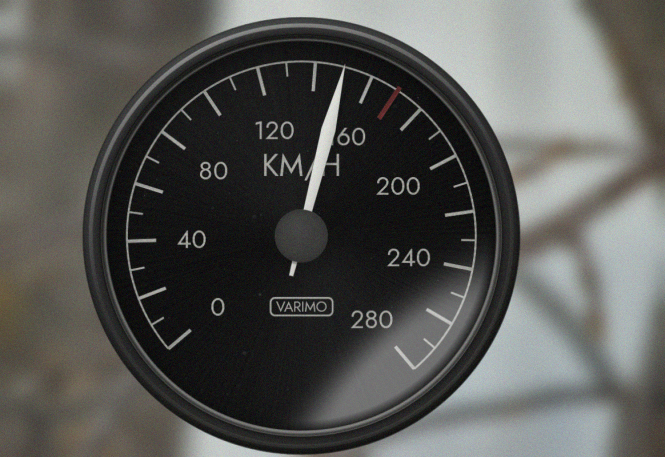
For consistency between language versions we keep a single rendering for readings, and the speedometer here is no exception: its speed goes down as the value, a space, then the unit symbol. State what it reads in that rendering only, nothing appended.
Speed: 150 km/h
